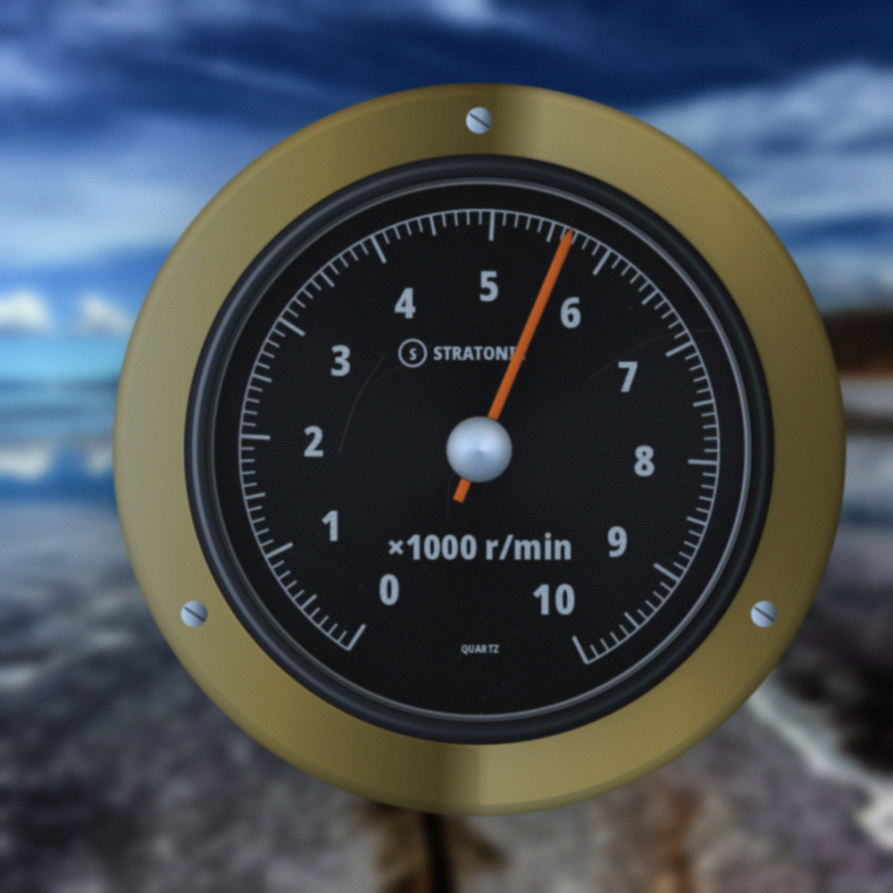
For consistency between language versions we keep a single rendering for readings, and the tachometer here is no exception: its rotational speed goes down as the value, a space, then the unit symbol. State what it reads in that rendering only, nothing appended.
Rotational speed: 5650 rpm
